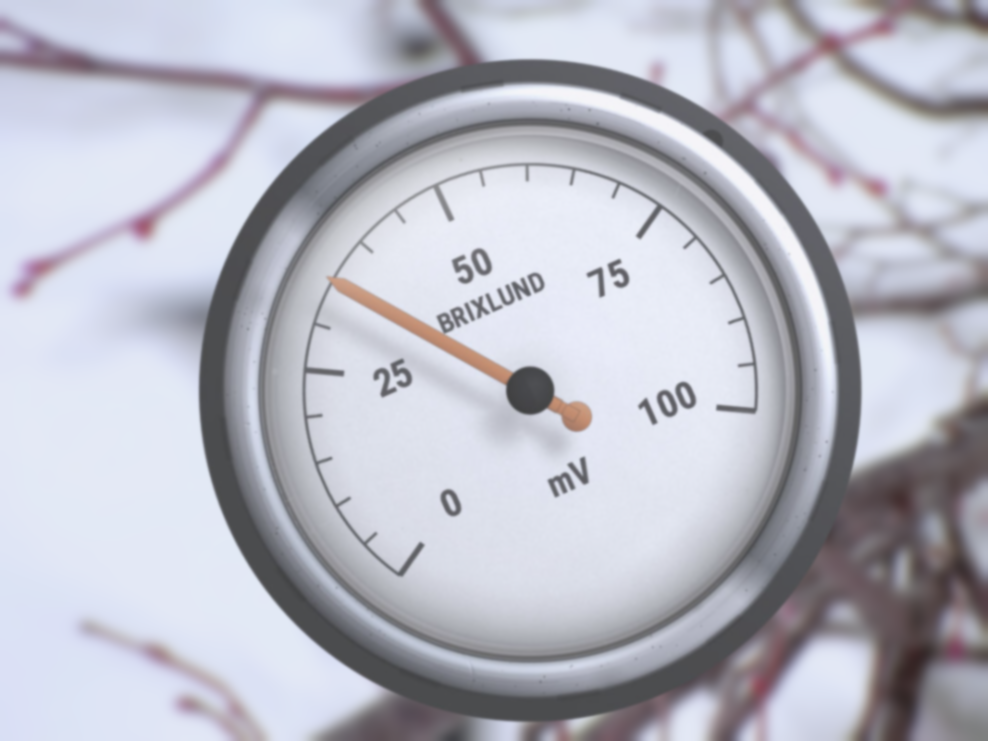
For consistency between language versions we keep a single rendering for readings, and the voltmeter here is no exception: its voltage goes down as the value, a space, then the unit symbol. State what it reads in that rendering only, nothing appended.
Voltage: 35 mV
